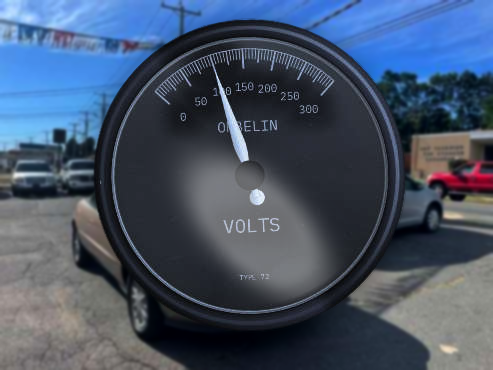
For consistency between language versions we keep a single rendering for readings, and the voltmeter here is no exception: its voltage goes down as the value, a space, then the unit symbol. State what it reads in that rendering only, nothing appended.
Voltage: 100 V
